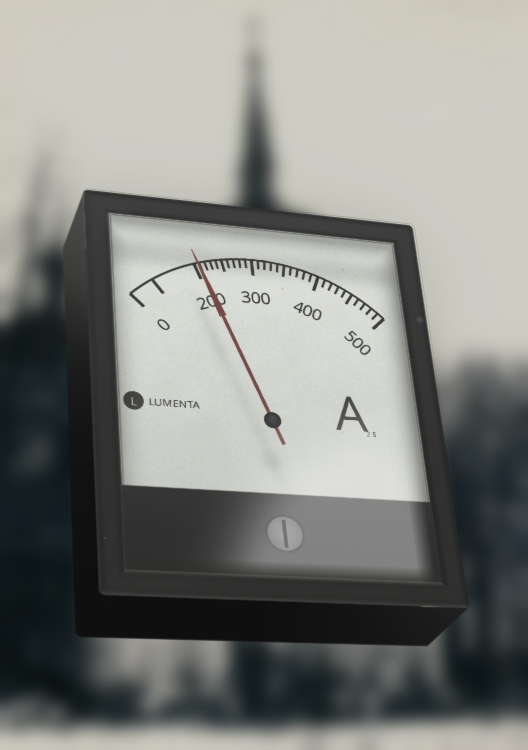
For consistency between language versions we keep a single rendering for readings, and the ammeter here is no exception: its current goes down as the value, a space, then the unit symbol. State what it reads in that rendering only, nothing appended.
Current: 200 A
